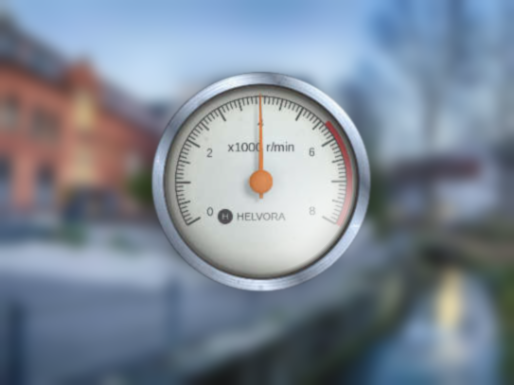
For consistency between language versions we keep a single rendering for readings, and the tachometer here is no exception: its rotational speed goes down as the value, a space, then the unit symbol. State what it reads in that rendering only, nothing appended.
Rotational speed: 4000 rpm
